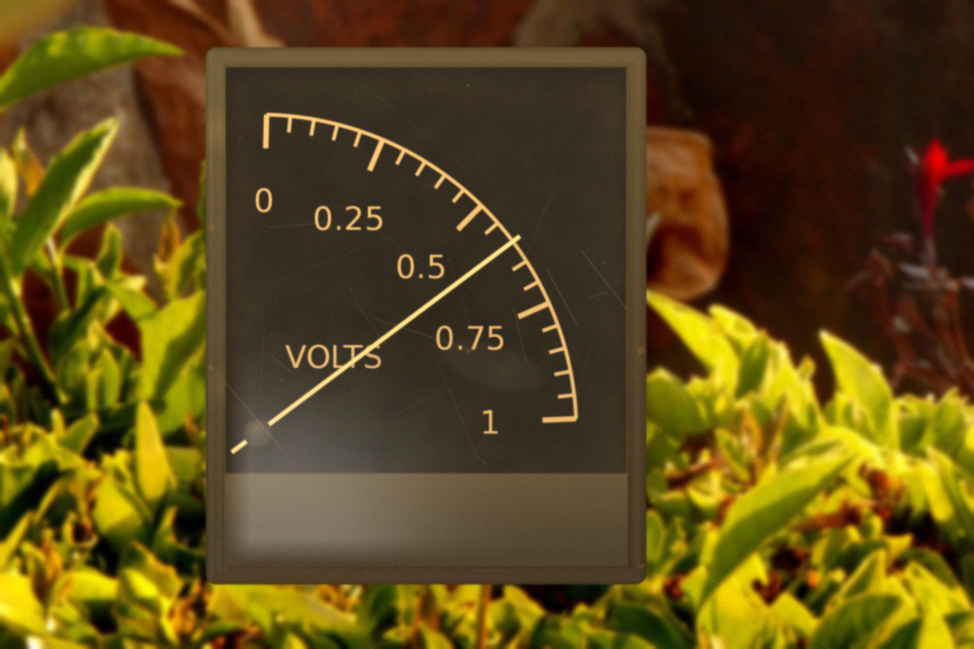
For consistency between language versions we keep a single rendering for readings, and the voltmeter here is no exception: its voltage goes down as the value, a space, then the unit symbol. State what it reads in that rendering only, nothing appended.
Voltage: 0.6 V
